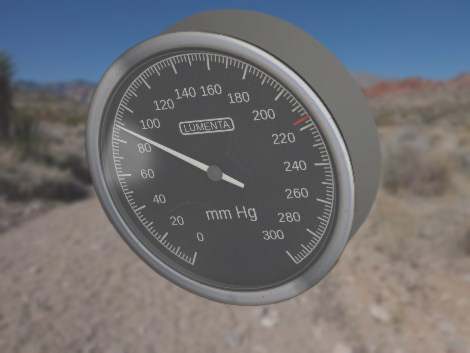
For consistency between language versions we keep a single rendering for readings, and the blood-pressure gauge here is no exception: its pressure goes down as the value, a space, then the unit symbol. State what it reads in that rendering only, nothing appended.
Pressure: 90 mmHg
